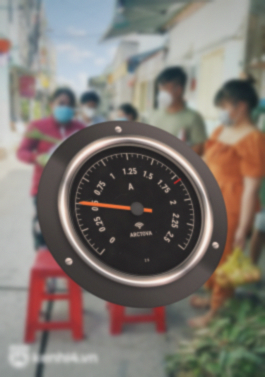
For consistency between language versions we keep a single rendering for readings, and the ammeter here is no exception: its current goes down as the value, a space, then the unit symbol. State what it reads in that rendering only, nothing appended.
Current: 0.5 A
